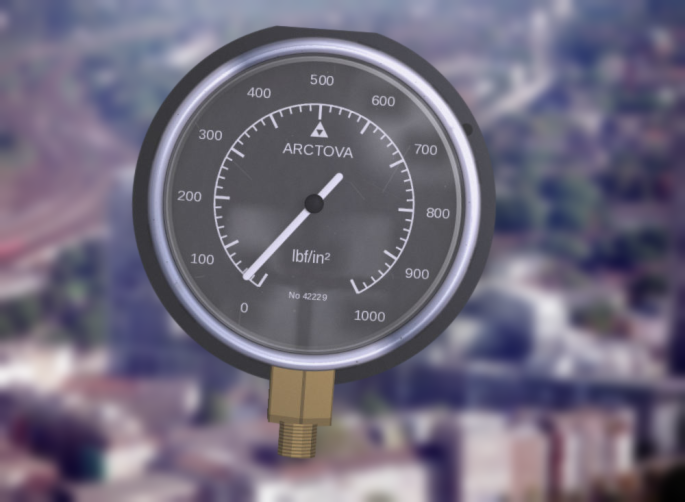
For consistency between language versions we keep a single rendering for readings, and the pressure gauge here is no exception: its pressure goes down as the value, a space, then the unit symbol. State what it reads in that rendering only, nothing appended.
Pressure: 30 psi
